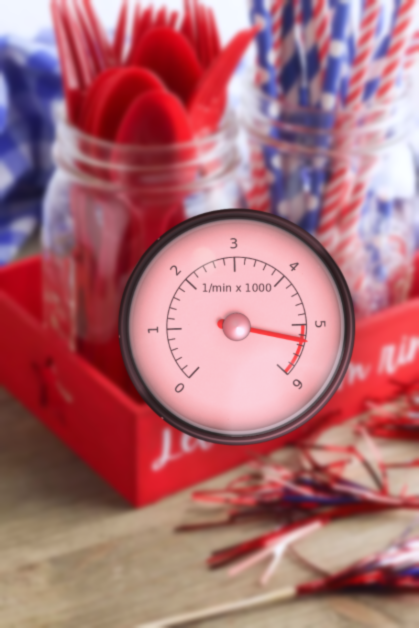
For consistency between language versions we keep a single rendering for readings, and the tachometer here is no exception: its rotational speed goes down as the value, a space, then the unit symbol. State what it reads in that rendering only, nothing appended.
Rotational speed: 5300 rpm
